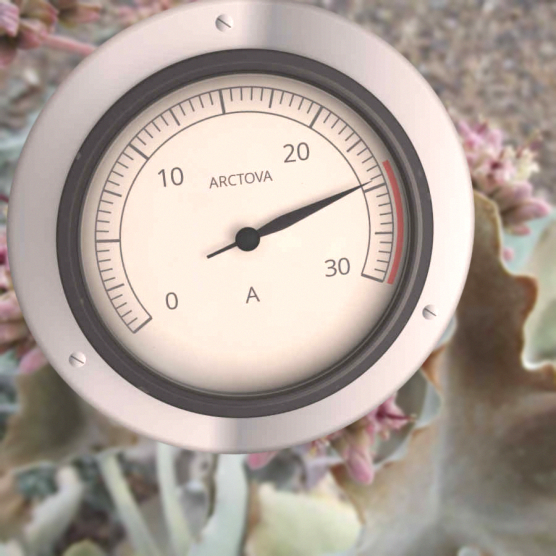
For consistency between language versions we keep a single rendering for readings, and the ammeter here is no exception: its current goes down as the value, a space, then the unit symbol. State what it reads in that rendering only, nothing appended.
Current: 24.5 A
